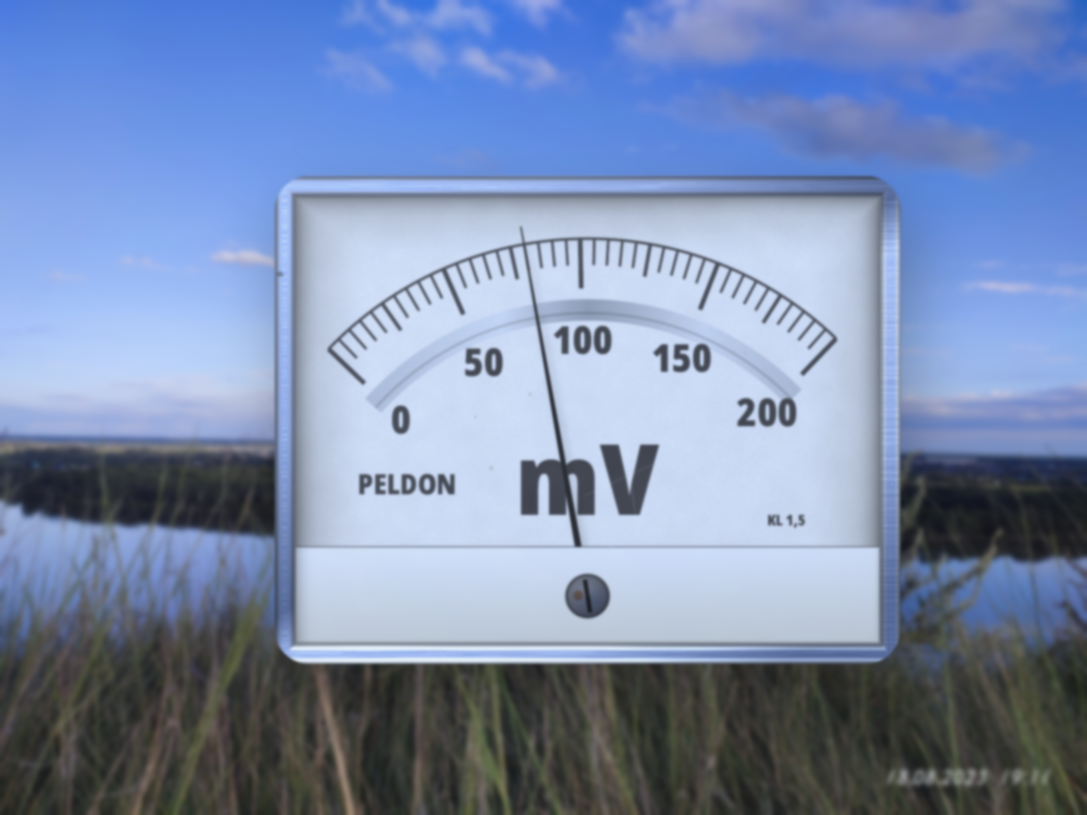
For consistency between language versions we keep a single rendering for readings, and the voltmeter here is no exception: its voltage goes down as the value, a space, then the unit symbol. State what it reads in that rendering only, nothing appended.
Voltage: 80 mV
